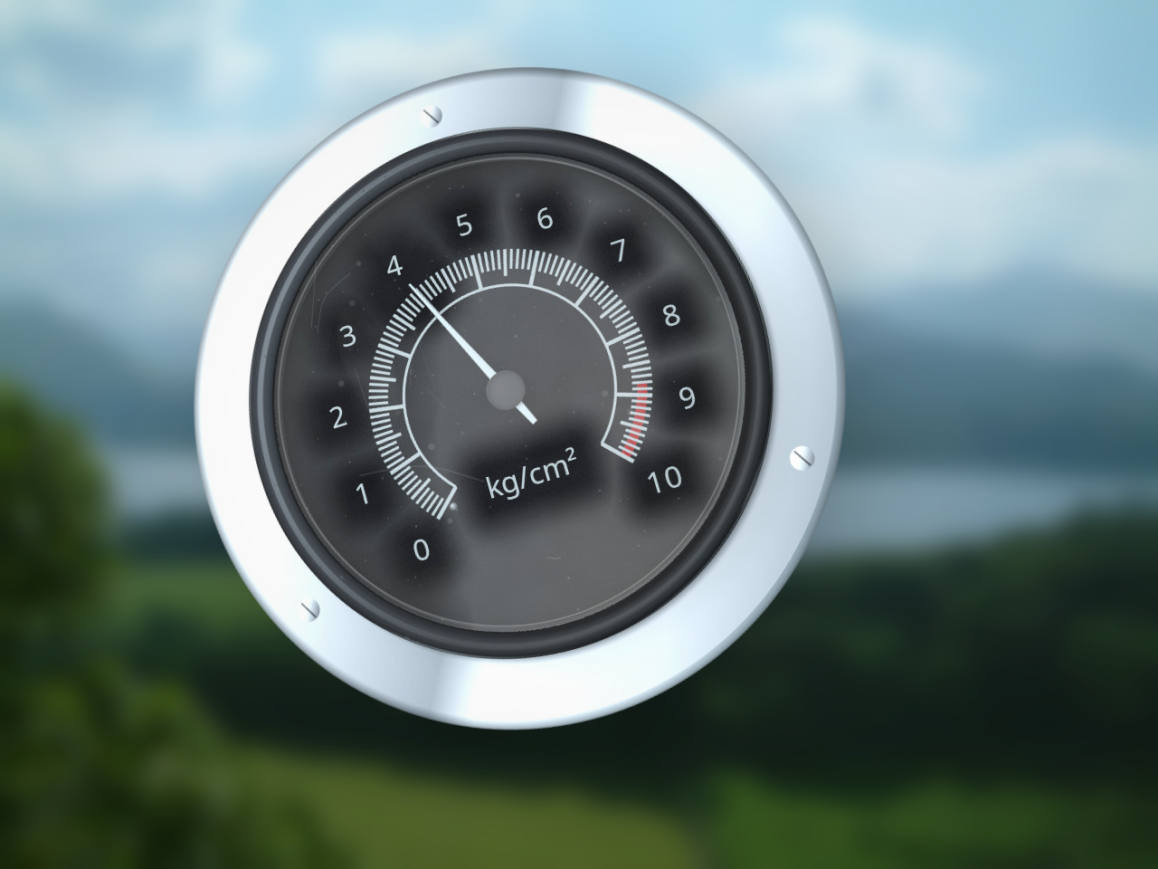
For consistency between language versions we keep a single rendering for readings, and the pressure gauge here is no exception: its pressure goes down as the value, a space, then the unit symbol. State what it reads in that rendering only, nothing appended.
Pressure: 4 kg/cm²
